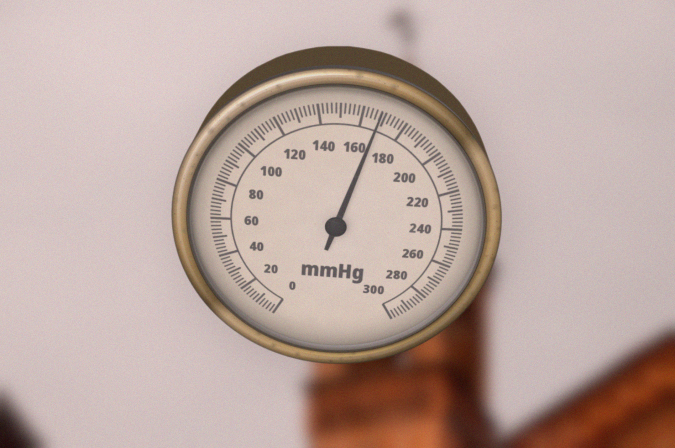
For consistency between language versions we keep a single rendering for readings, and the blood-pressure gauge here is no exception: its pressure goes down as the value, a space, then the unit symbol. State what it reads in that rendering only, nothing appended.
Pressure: 168 mmHg
